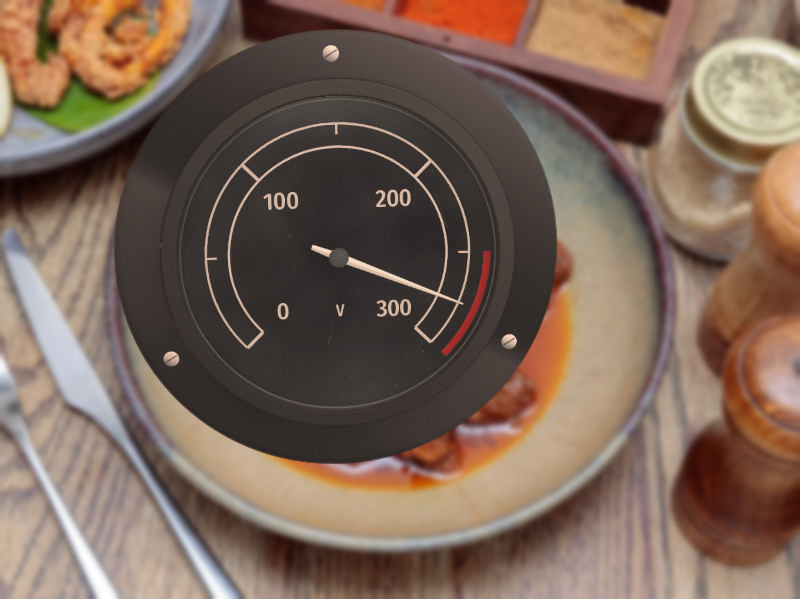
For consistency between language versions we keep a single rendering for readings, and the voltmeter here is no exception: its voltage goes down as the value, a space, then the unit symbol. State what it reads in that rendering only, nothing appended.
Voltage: 275 V
